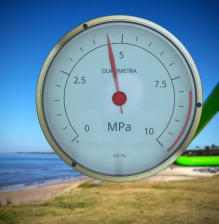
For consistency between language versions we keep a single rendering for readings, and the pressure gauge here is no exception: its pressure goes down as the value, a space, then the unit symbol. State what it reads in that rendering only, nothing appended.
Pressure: 4.5 MPa
